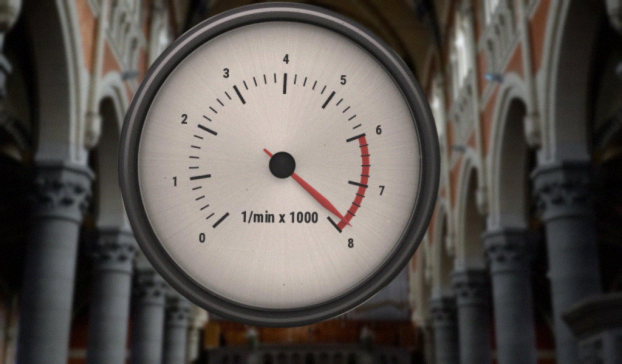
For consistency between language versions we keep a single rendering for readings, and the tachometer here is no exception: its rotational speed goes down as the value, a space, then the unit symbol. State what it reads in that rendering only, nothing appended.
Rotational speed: 7800 rpm
